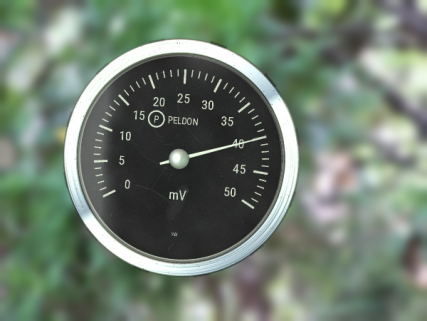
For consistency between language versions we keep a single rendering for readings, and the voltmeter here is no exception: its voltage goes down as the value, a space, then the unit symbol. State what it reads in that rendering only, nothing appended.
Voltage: 40 mV
